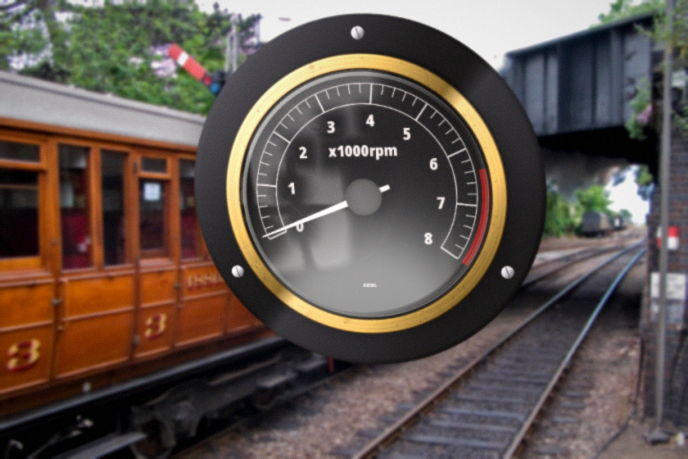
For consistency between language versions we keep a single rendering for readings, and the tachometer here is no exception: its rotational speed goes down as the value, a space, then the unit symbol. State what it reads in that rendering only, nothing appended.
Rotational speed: 100 rpm
